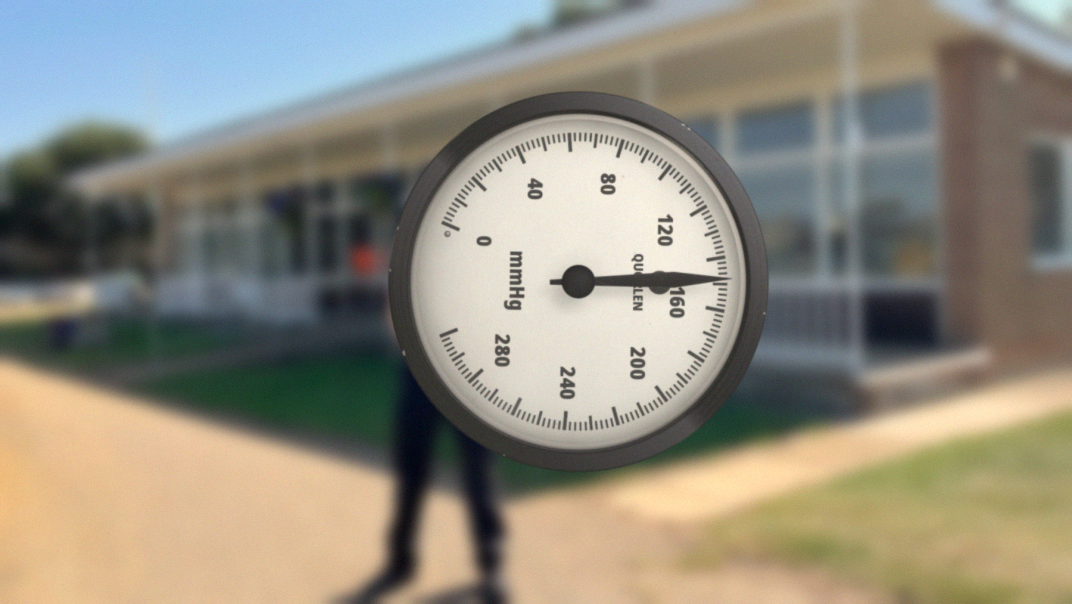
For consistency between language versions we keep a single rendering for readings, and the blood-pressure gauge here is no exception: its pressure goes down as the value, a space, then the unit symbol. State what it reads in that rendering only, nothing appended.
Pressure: 148 mmHg
